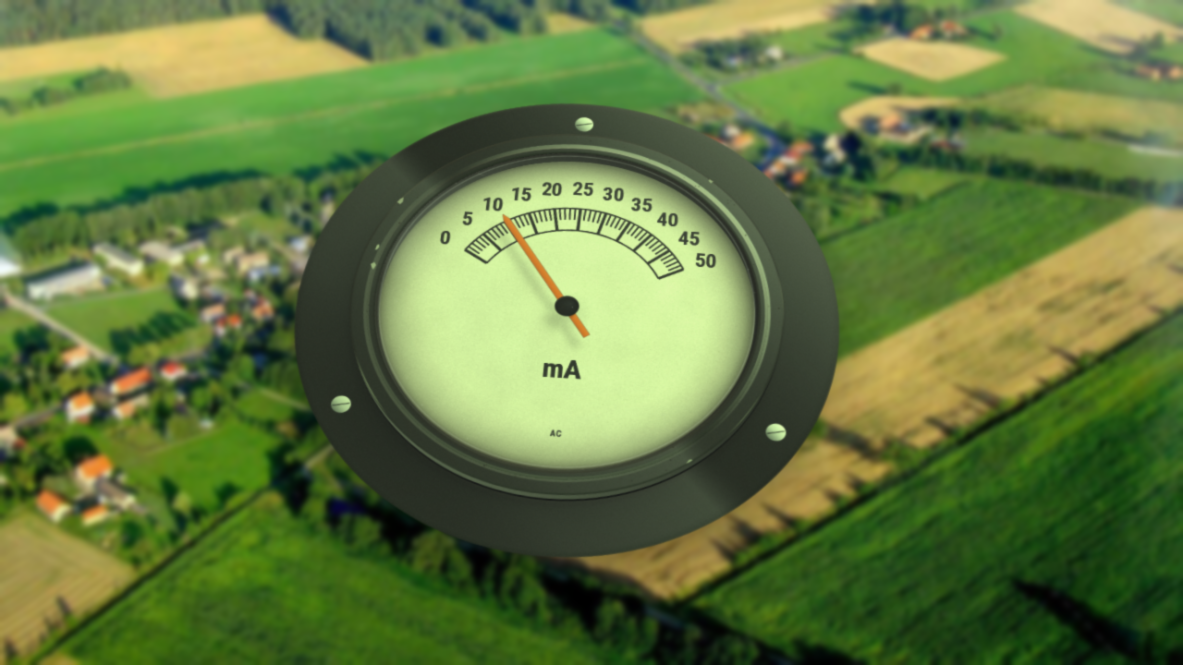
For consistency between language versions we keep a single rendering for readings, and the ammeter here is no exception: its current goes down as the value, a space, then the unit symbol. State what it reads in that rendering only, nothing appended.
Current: 10 mA
